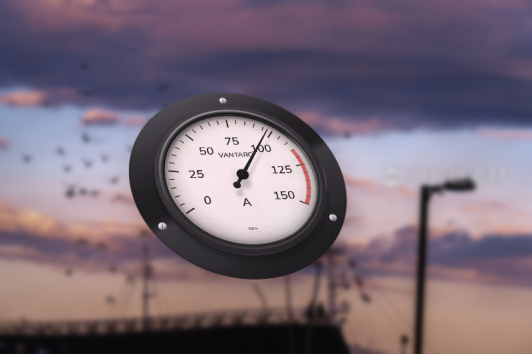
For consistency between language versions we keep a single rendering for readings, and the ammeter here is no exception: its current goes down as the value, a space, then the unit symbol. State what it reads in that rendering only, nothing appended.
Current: 97.5 A
